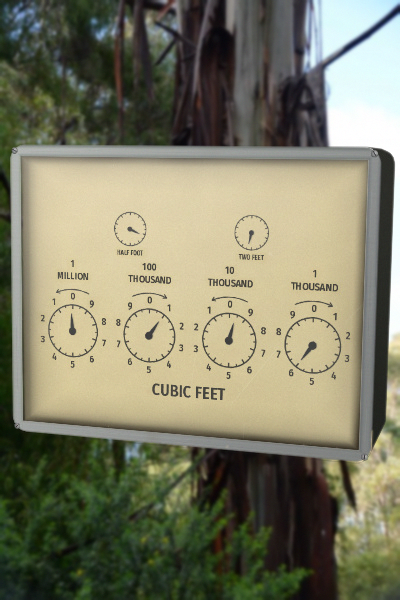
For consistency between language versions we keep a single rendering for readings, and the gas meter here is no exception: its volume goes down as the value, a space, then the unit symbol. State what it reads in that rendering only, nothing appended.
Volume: 9600 ft³
